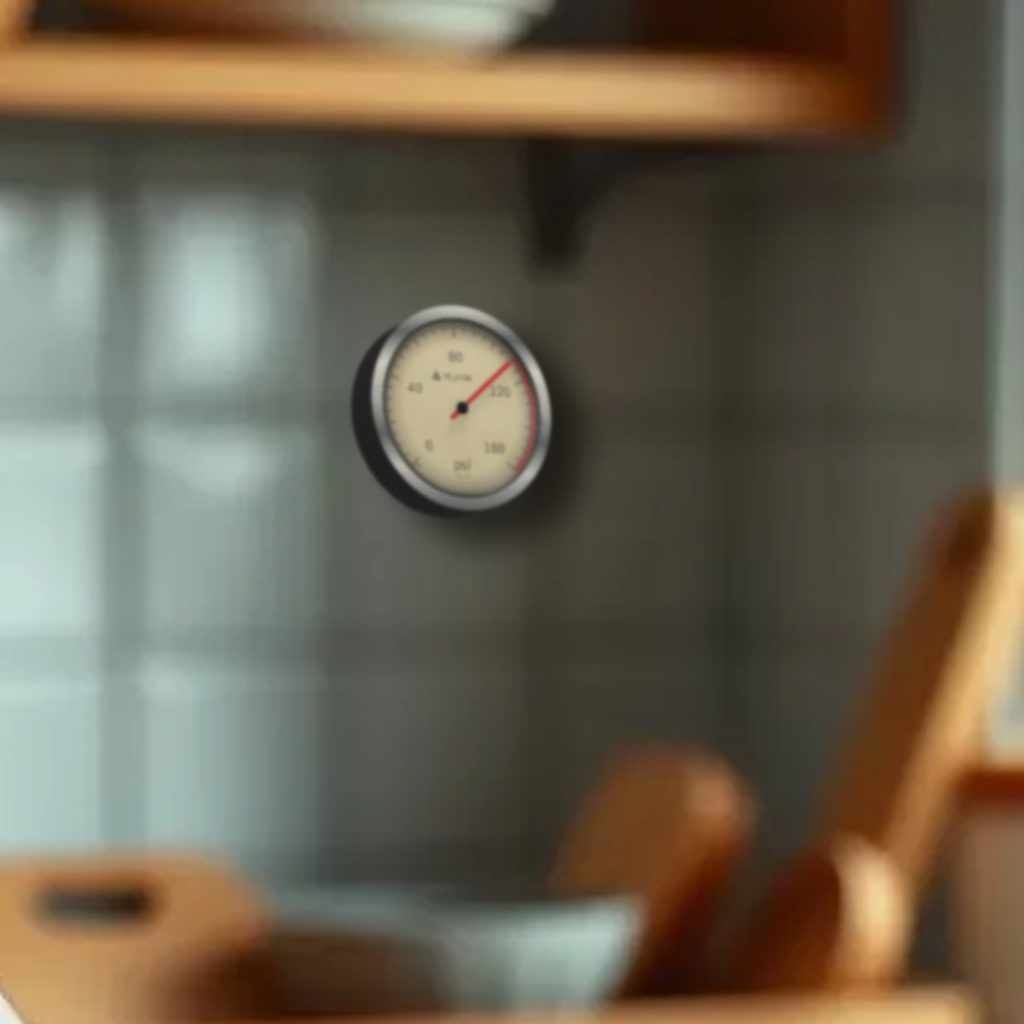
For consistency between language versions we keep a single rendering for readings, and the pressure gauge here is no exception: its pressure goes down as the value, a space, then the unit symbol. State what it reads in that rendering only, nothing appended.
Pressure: 110 psi
